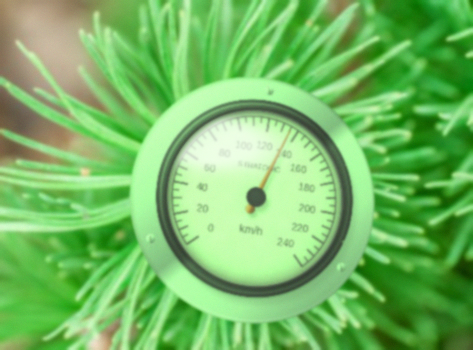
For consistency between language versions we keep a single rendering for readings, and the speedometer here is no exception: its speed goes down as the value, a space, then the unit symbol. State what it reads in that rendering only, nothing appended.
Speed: 135 km/h
